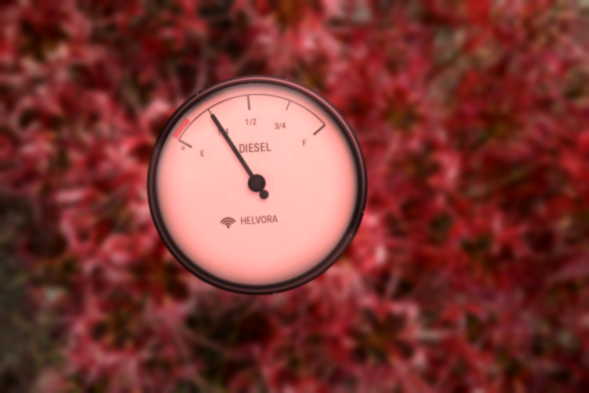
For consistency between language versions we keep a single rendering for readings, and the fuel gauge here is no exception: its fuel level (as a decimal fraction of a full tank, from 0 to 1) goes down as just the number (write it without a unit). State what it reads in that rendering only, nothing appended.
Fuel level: 0.25
